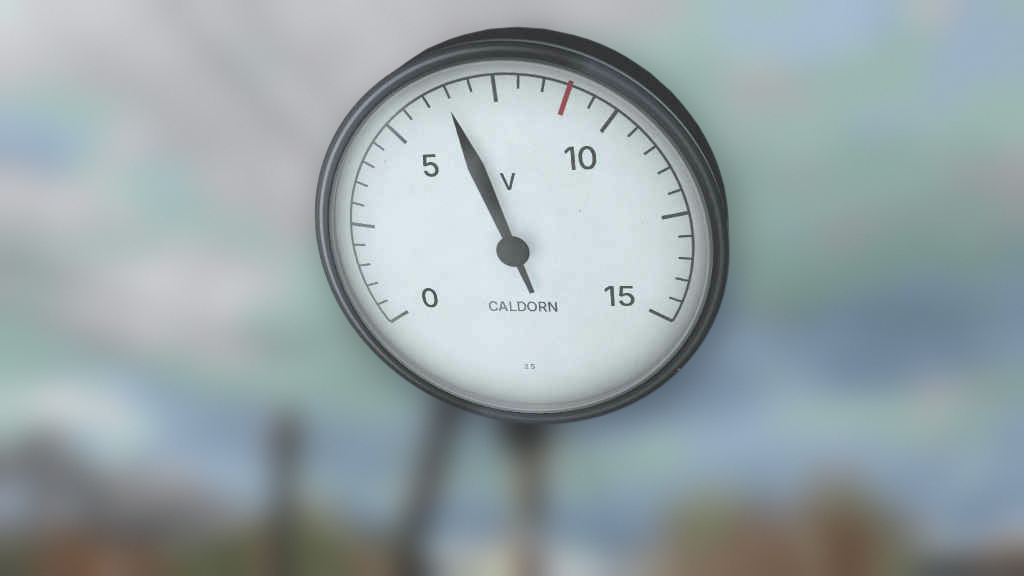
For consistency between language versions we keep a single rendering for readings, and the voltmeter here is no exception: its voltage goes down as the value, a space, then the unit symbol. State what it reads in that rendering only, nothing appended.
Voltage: 6.5 V
